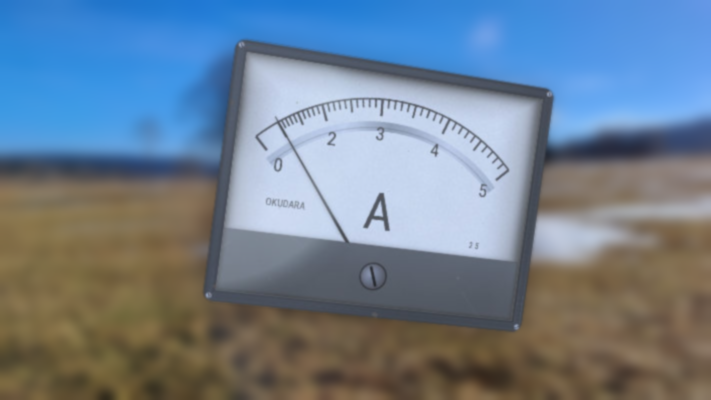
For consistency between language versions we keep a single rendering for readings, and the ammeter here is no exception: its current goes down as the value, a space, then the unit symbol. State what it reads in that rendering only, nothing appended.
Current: 1 A
